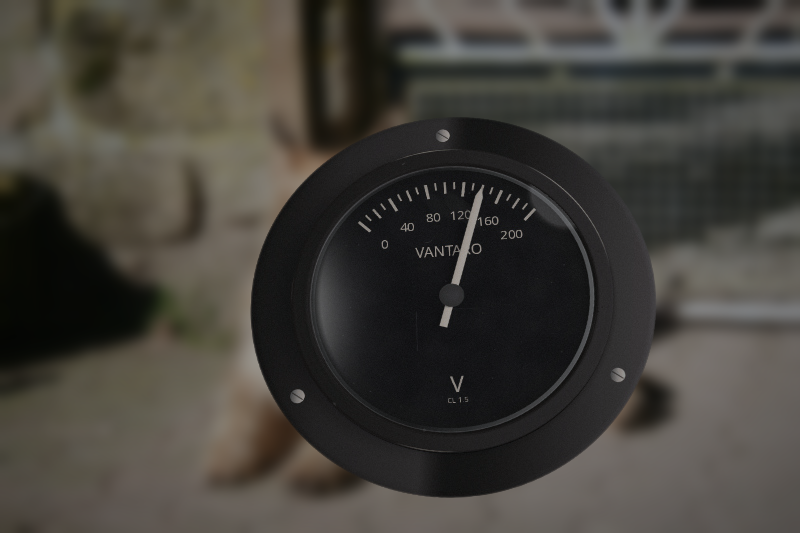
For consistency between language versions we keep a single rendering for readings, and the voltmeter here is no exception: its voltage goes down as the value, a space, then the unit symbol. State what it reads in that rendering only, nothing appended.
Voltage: 140 V
